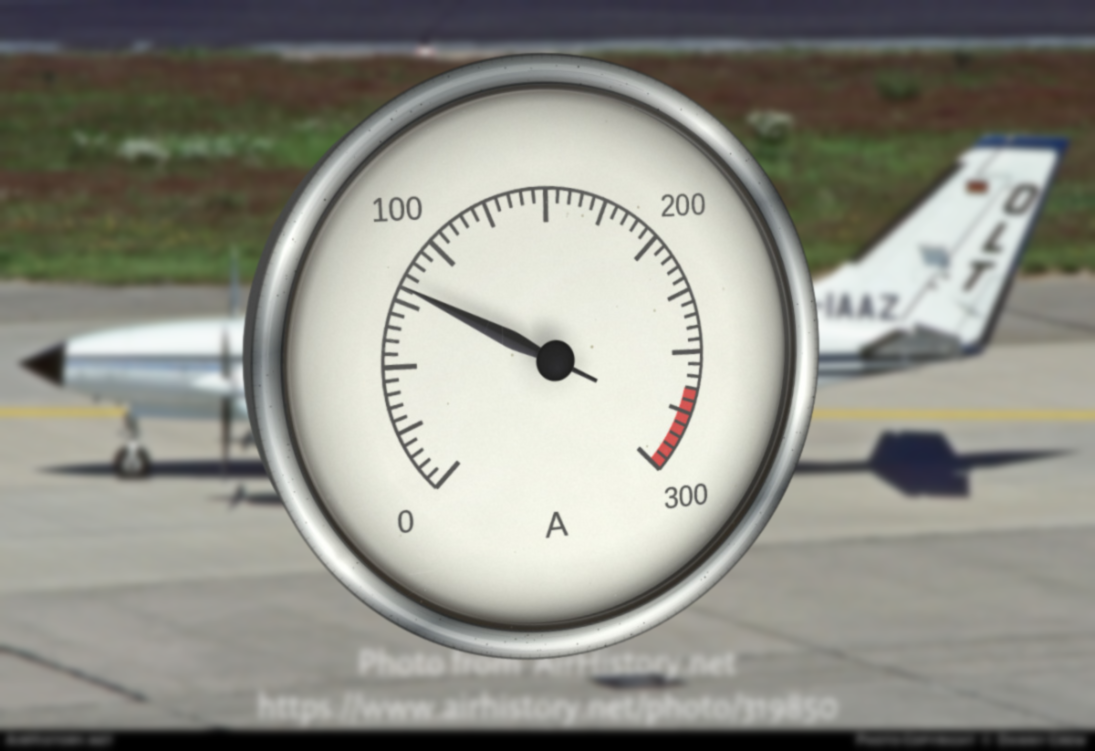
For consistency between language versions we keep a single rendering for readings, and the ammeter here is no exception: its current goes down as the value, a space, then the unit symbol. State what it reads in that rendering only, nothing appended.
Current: 80 A
